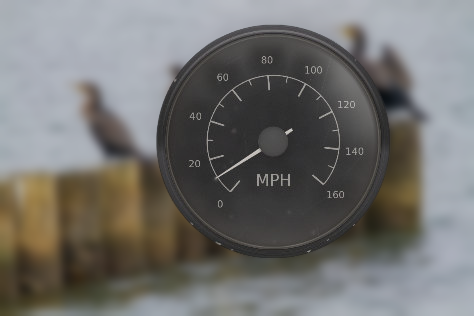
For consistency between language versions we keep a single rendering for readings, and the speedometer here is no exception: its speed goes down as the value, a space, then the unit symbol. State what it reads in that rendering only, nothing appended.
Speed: 10 mph
